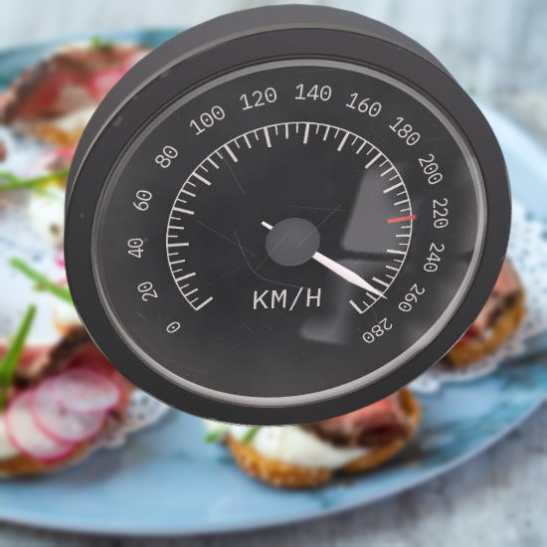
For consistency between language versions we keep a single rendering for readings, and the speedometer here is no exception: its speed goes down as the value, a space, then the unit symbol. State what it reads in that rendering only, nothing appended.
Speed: 265 km/h
